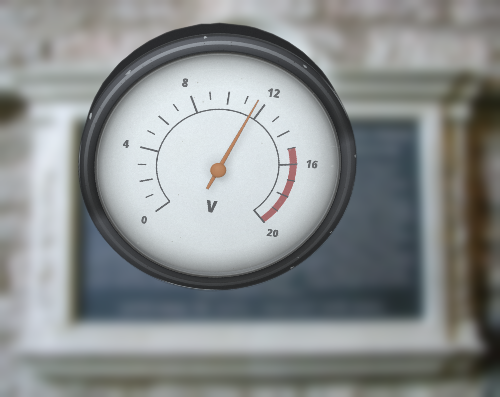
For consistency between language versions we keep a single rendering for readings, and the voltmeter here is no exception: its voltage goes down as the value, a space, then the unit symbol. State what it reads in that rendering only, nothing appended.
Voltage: 11.5 V
